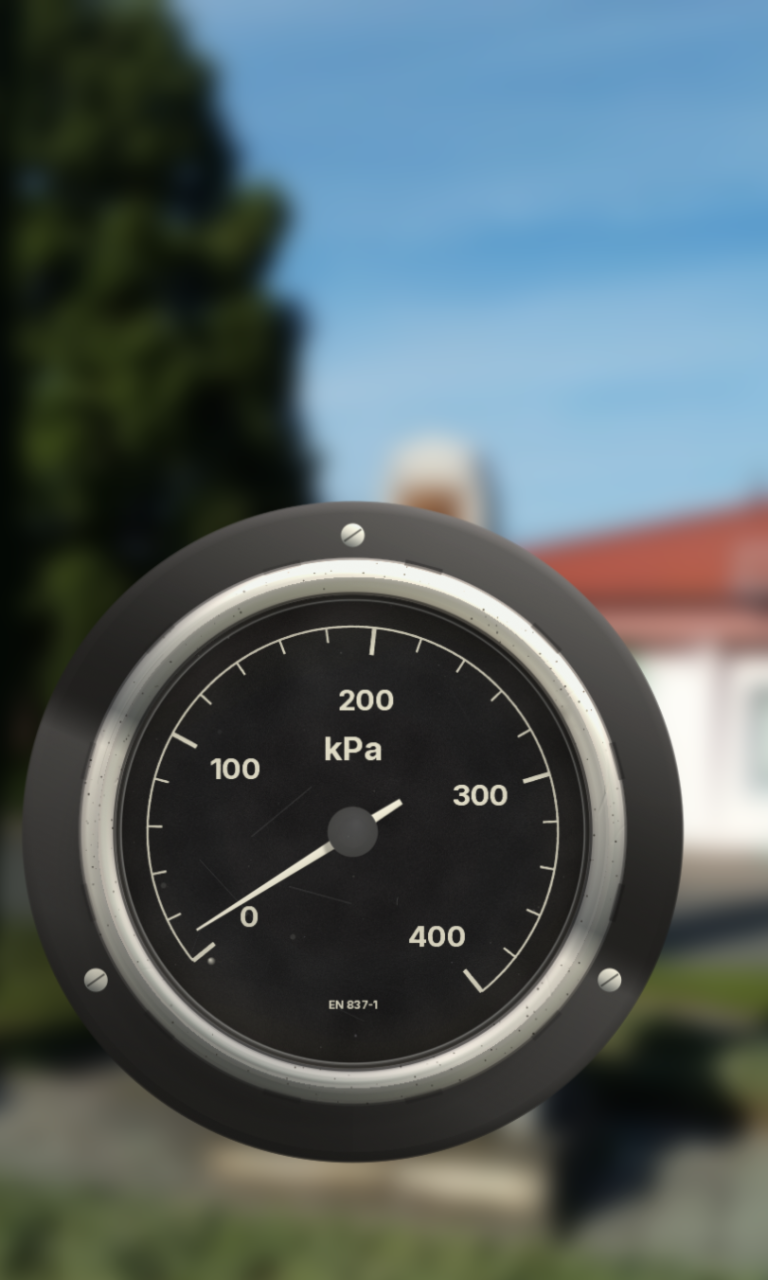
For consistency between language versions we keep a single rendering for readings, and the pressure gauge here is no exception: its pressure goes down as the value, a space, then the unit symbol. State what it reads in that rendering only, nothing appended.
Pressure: 10 kPa
